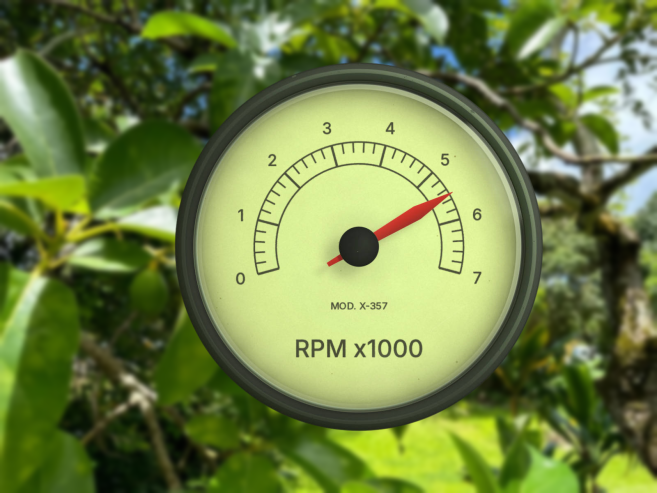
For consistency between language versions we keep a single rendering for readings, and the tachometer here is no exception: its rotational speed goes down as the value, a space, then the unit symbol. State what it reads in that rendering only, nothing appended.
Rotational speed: 5500 rpm
